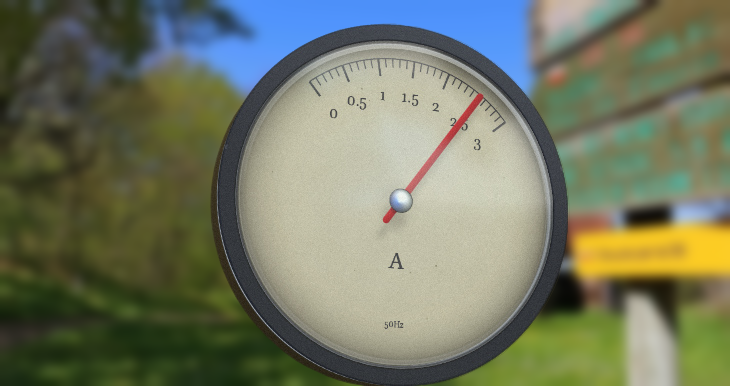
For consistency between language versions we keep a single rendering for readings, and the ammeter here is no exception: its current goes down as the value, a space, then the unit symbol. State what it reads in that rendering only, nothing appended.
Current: 2.5 A
